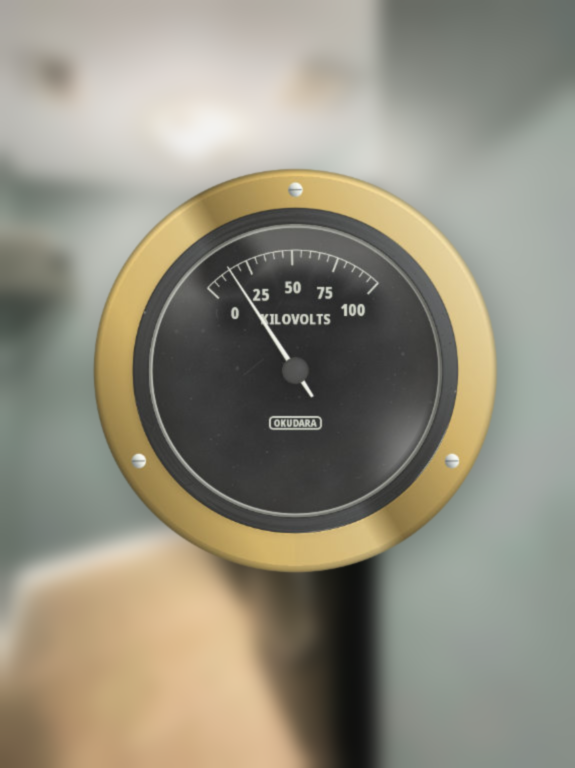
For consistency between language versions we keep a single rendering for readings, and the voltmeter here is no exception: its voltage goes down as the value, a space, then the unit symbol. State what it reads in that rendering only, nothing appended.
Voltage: 15 kV
